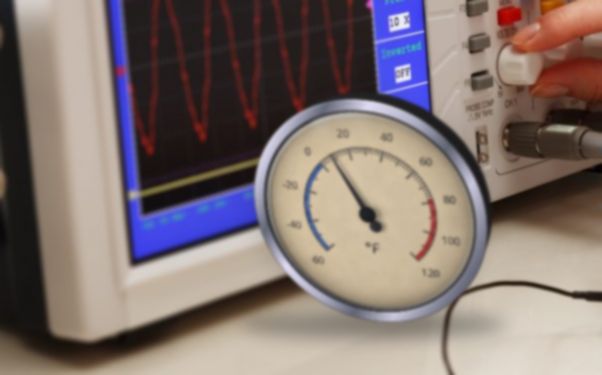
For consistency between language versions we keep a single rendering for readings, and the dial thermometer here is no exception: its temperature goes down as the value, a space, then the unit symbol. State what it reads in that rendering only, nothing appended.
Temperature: 10 °F
